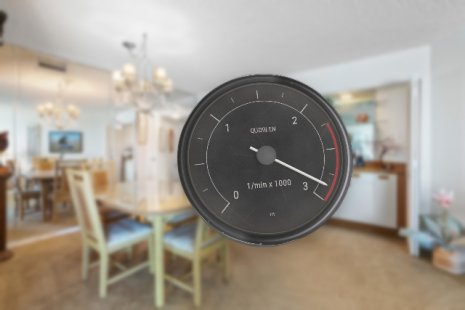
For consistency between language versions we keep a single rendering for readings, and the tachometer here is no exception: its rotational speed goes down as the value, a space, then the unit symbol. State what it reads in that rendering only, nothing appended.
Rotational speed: 2875 rpm
